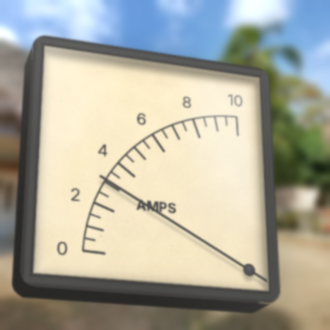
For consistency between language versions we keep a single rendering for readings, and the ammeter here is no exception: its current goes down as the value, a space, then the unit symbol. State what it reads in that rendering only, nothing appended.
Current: 3 A
